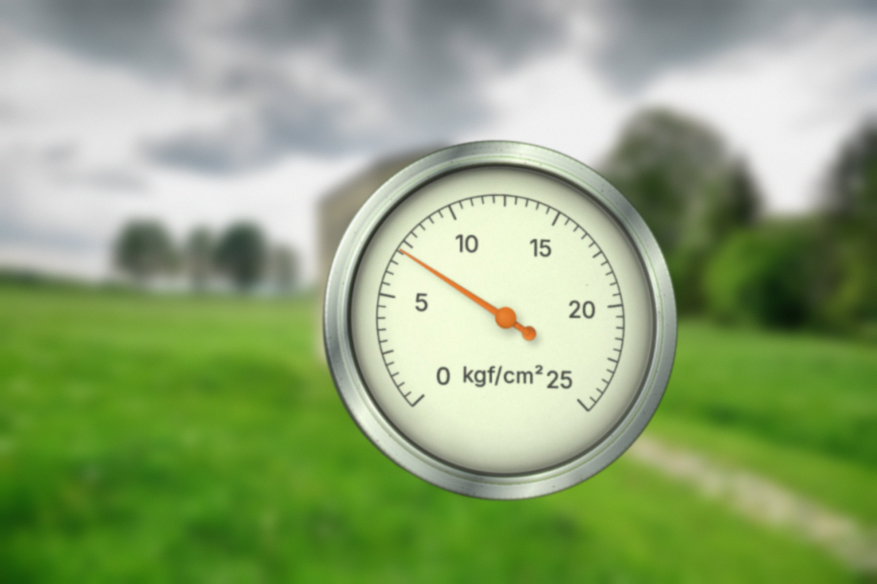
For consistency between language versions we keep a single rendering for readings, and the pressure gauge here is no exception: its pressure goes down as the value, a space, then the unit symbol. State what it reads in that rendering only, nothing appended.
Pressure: 7 kg/cm²
